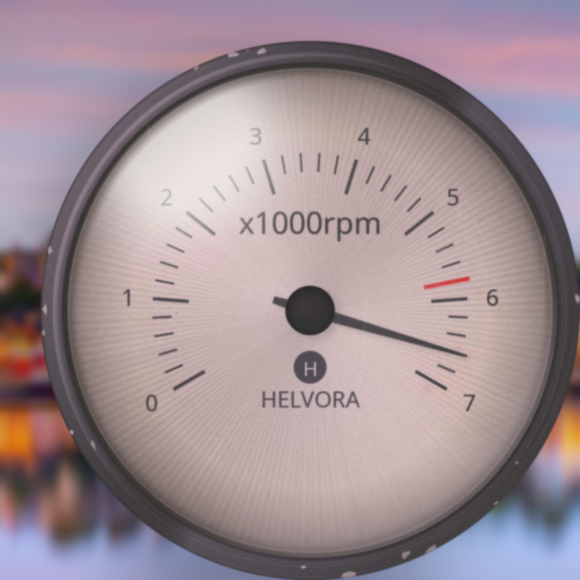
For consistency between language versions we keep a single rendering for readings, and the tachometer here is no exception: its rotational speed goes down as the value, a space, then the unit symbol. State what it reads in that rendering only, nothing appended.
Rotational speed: 6600 rpm
